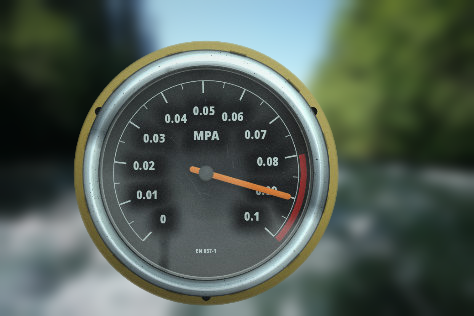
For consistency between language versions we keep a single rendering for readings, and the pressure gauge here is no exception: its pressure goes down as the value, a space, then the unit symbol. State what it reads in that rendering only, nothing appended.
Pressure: 0.09 MPa
